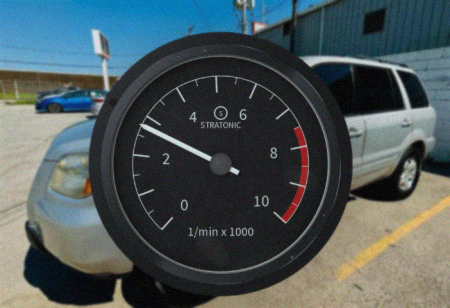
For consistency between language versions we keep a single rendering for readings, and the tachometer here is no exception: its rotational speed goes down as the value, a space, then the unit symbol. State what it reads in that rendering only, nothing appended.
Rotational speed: 2750 rpm
